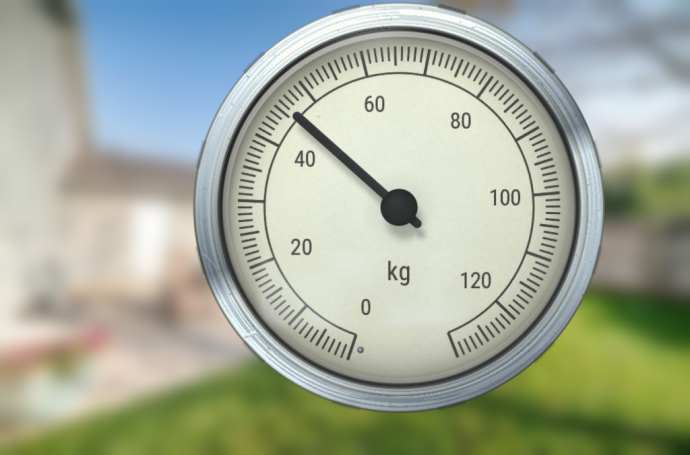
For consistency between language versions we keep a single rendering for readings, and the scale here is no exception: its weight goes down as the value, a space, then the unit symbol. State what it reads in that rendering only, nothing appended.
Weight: 46 kg
